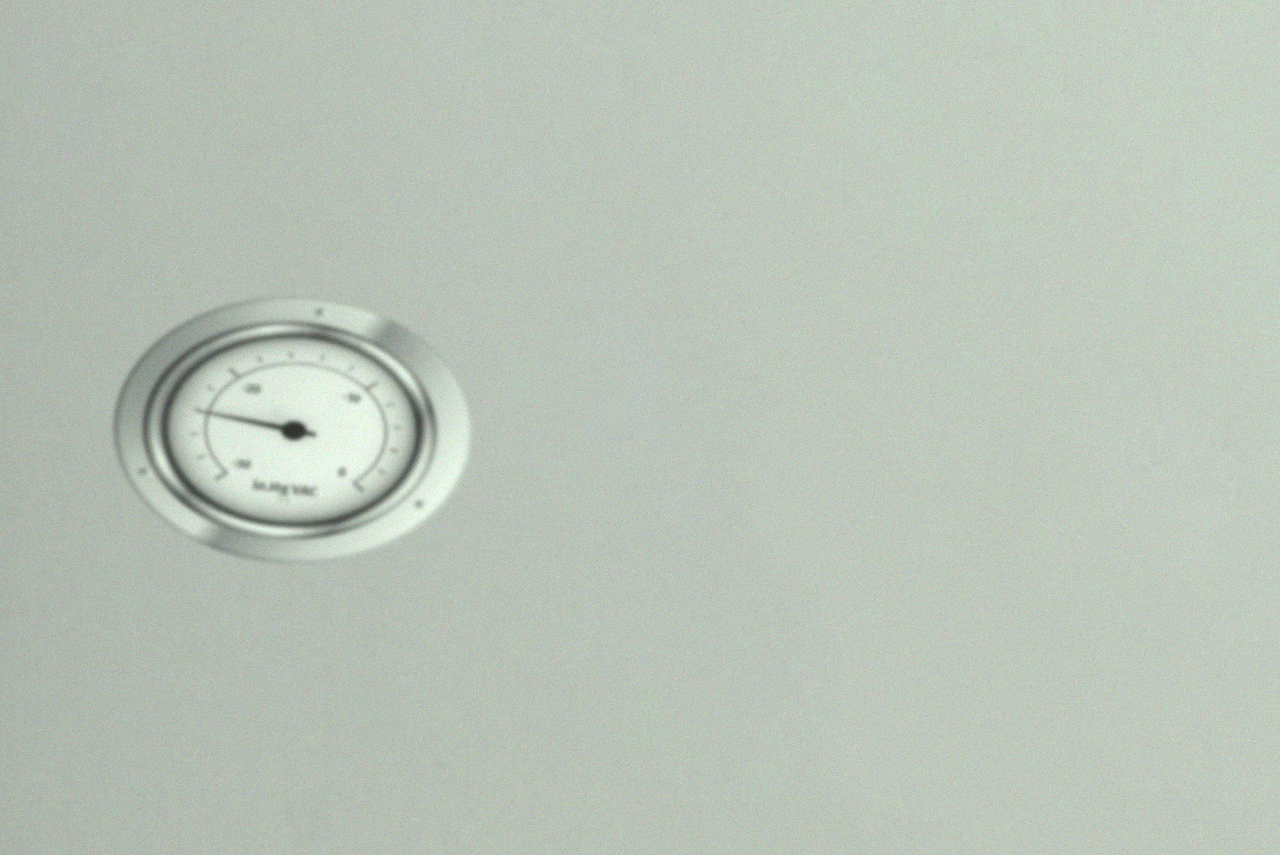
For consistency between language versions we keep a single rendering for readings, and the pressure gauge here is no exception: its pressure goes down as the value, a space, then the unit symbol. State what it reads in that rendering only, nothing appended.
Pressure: -24 inHg
